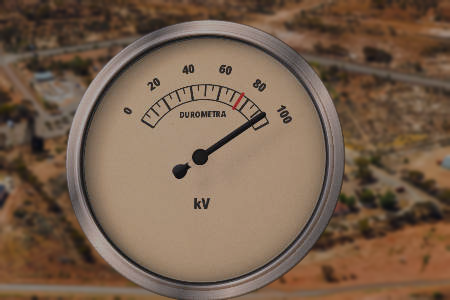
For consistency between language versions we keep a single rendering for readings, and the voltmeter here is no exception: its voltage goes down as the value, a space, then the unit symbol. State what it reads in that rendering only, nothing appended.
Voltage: 95 kV
